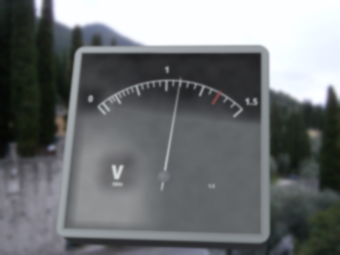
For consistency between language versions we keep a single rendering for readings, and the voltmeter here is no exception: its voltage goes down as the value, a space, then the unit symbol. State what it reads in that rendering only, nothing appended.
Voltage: 1.1 V
